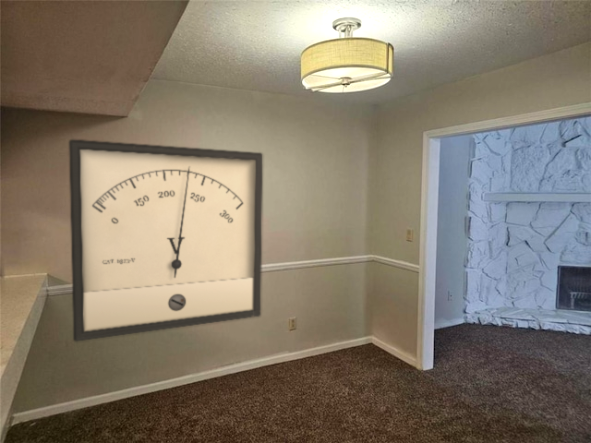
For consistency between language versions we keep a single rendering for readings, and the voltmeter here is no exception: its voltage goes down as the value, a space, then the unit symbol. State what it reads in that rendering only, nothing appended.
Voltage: 230 V
